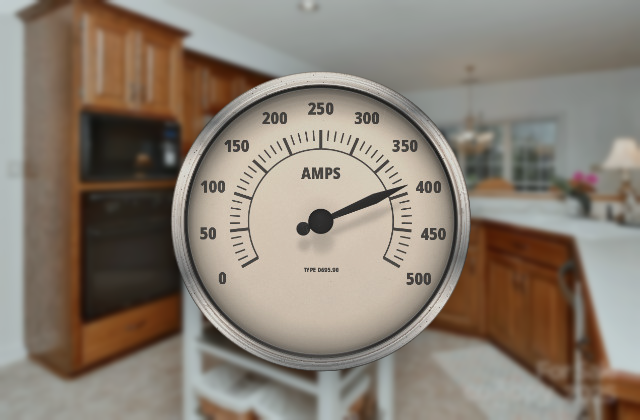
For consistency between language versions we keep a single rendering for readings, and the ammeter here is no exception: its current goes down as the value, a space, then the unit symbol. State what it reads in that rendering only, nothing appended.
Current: 390 A
